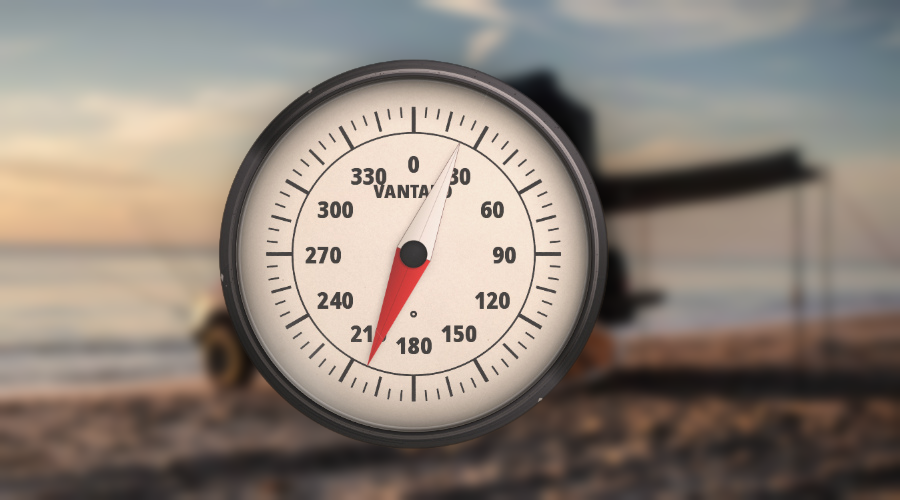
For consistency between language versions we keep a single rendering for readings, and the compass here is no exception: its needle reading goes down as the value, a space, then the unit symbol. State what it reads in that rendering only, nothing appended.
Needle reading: 202.5 °
